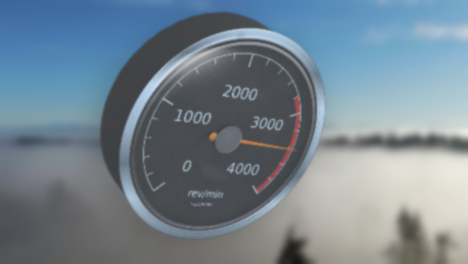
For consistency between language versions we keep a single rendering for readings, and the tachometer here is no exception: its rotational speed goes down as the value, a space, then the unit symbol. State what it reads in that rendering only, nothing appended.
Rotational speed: 3400 rpm
